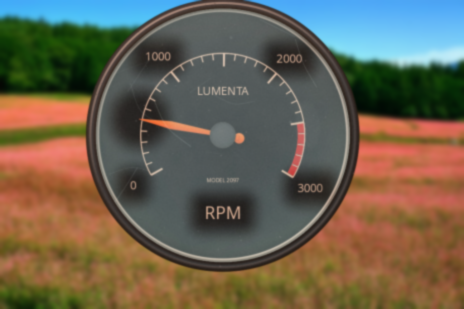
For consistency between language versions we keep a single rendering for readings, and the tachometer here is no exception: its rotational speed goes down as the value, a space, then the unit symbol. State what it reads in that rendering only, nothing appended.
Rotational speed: 500 rpm
